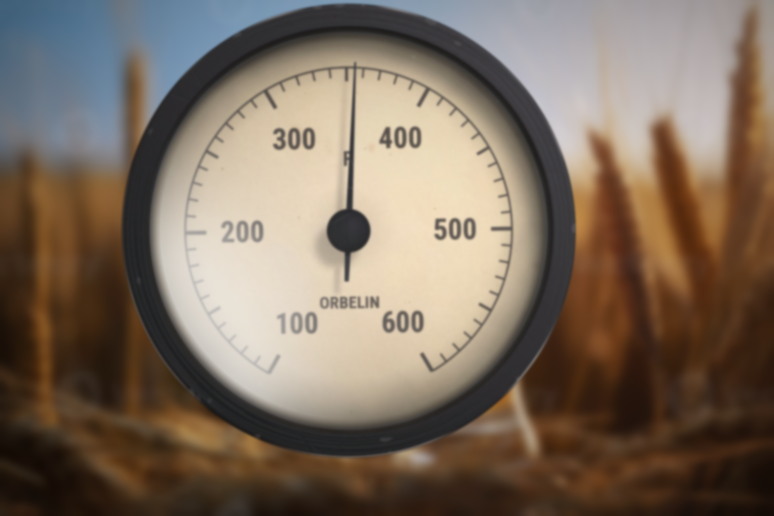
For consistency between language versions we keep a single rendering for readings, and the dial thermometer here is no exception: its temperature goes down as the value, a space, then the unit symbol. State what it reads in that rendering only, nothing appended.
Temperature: 355 °F
